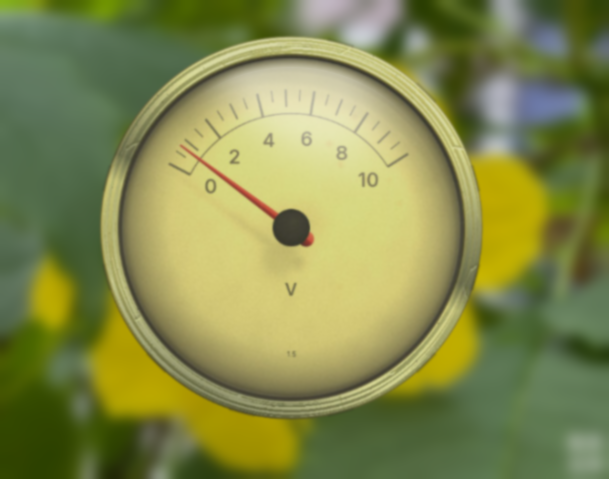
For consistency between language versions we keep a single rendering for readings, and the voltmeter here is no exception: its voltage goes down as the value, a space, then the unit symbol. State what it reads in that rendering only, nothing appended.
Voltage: 0.75 V
